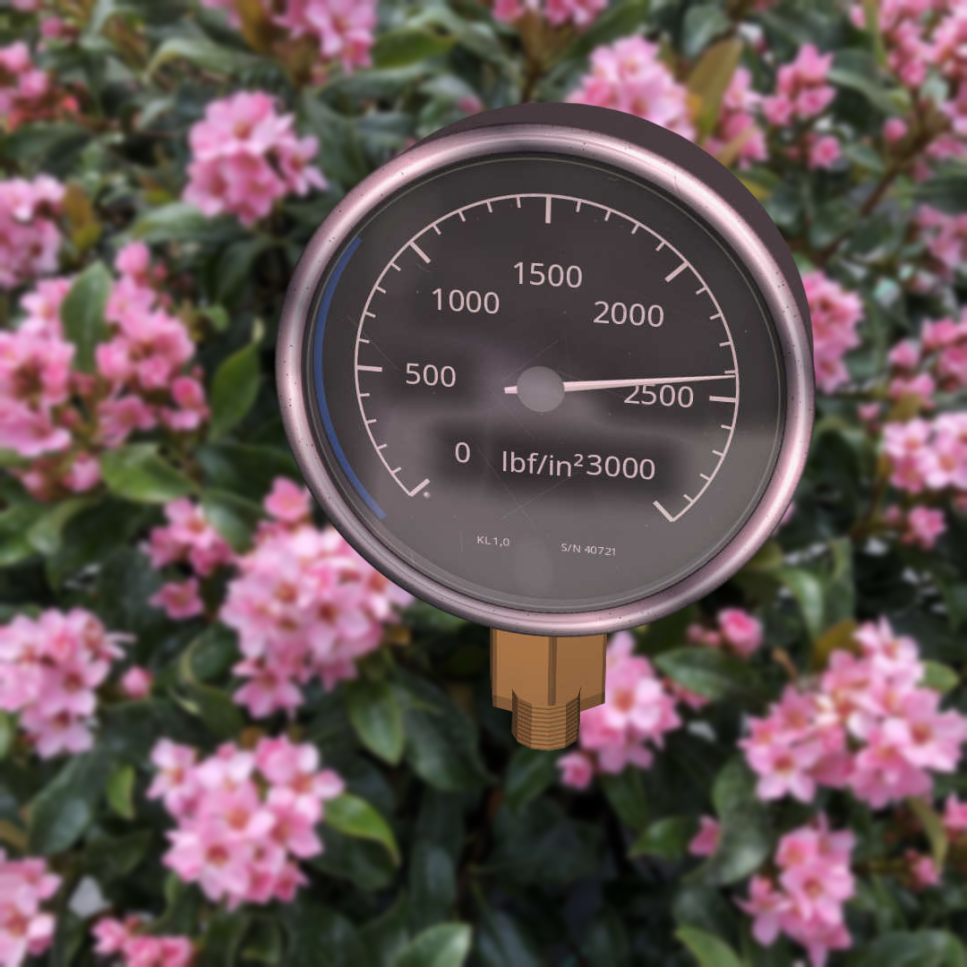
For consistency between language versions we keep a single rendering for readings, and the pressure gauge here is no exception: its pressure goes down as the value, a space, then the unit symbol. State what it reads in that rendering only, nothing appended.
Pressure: 2400 psi
